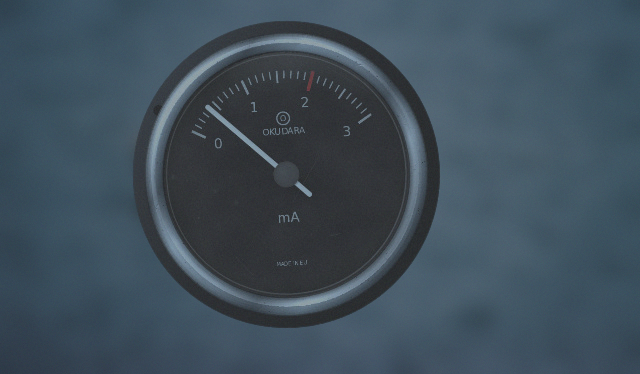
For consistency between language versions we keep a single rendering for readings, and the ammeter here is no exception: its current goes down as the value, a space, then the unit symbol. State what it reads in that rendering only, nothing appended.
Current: 0.4 mA
